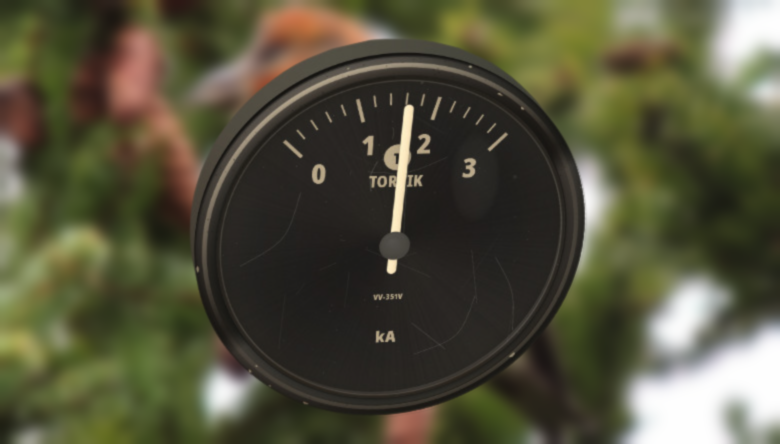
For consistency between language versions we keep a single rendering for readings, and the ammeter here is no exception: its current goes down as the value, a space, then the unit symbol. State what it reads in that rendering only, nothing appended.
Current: 1.6 kA
